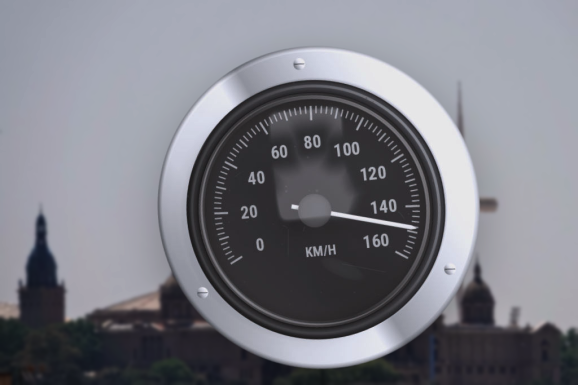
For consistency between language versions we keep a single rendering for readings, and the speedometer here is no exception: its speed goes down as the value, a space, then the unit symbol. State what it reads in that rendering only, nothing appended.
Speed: 148 km/h
